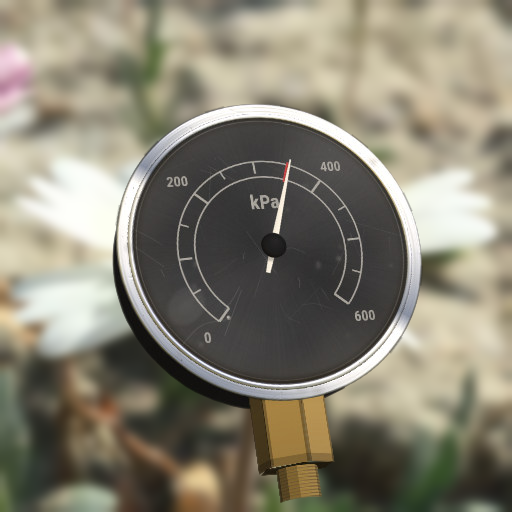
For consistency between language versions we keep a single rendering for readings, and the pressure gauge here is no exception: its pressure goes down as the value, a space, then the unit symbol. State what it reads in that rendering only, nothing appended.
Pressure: 350 kPa
